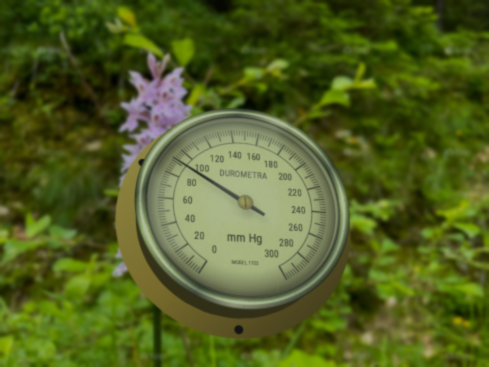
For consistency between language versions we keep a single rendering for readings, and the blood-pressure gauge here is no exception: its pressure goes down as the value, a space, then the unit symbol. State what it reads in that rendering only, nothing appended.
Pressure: 90 mmHg
